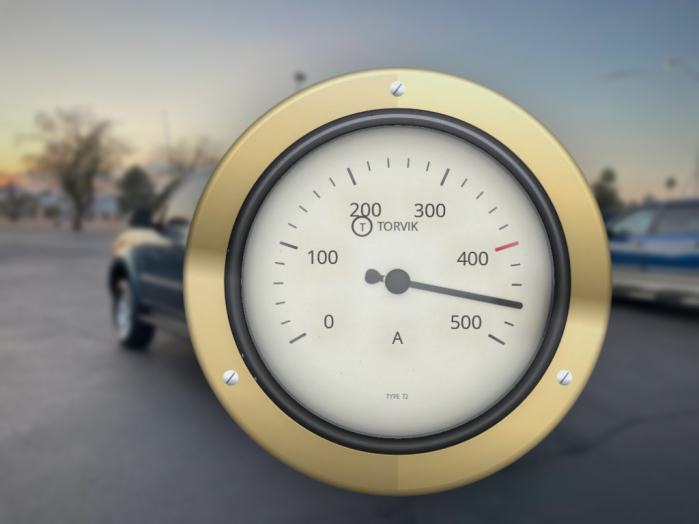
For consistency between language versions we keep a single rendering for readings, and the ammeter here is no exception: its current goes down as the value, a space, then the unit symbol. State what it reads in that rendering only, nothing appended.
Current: 460 A
